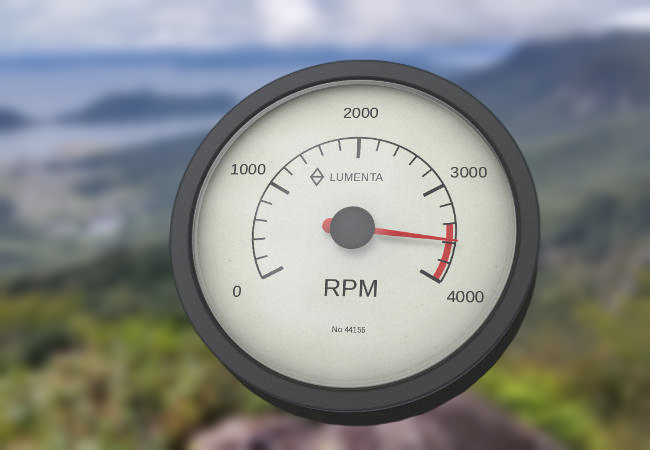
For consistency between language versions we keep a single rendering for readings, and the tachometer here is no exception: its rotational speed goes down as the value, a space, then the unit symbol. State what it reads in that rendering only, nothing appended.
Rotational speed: 3600 rpm
